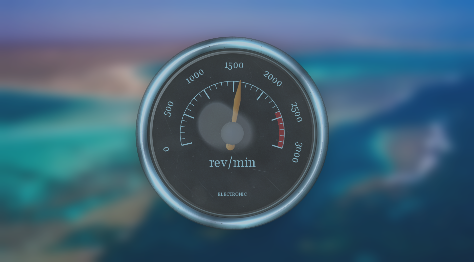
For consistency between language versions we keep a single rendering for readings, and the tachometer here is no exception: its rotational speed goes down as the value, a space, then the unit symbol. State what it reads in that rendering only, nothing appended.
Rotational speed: 1600 rpm
